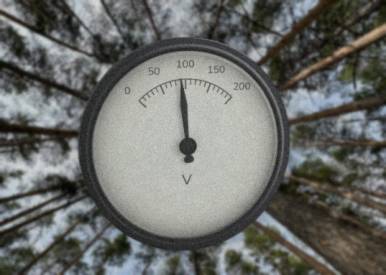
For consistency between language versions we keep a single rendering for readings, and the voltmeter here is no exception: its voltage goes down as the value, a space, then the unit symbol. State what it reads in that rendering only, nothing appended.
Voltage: 90 V
